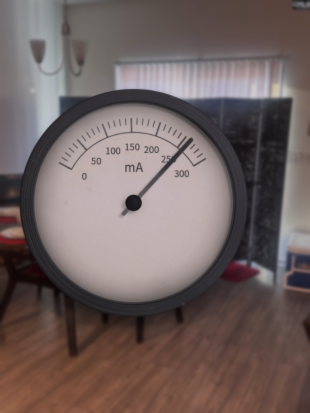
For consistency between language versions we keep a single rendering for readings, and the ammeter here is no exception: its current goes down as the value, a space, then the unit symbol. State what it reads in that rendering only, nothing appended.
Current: 260 mA
